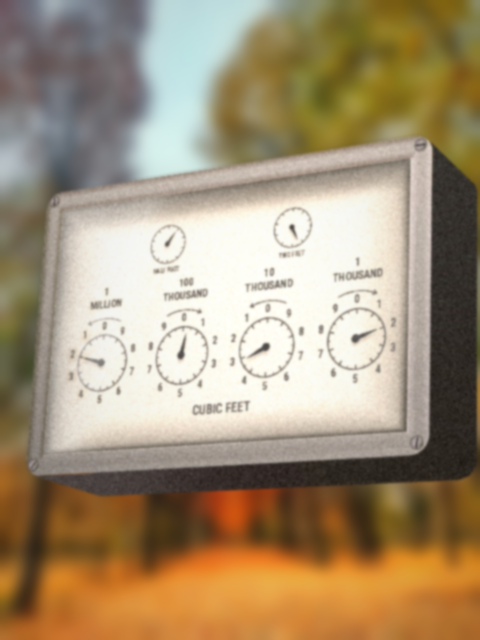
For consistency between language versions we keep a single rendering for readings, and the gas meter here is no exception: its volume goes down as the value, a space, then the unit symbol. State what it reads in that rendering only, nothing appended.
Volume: 203200 ft³
